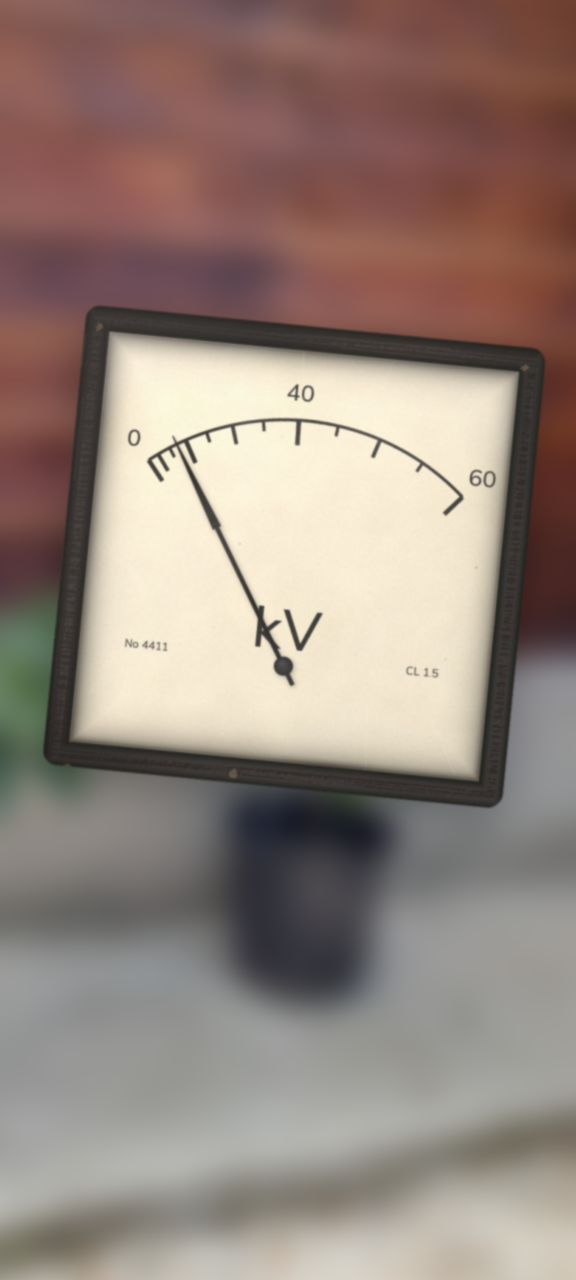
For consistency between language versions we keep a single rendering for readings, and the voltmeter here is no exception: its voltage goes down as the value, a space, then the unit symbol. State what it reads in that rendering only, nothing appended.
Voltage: 17.5 kV
